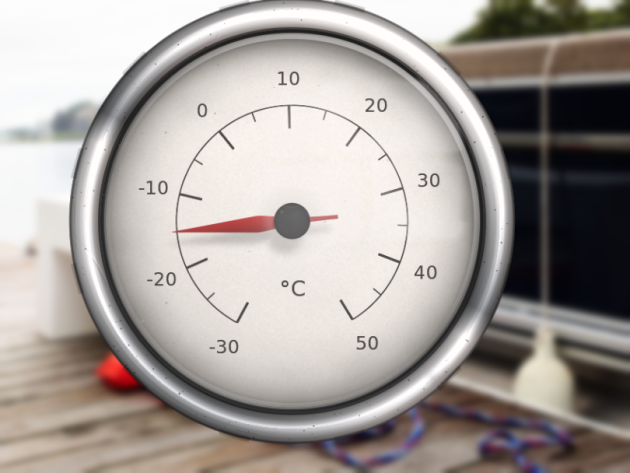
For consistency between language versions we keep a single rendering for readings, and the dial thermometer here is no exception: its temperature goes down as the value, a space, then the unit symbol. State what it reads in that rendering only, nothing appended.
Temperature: -15 °C
